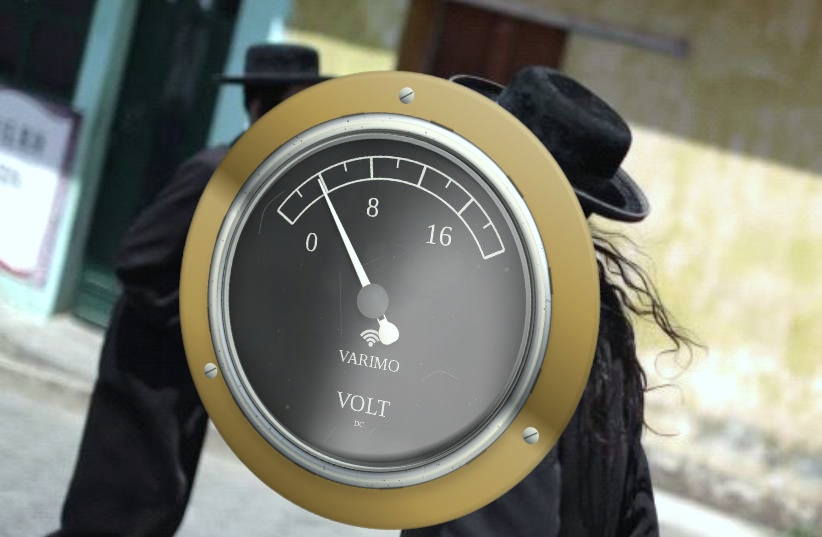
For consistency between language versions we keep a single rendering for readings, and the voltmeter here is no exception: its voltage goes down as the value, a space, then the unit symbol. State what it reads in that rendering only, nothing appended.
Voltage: 4 V
